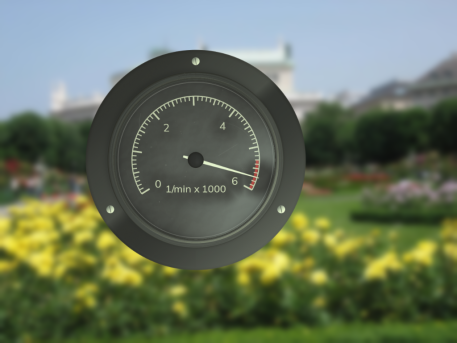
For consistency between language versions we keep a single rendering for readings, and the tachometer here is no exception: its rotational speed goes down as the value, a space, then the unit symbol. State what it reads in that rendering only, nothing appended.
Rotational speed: 5700 rpm
